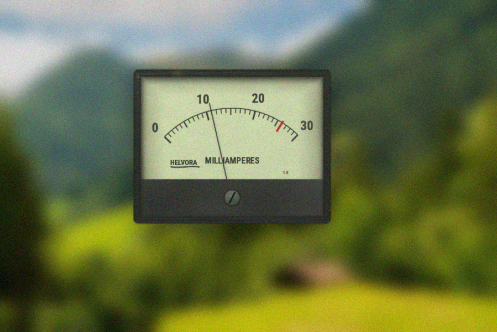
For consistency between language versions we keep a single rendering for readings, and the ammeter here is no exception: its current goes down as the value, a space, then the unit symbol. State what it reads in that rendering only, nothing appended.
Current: 11 mA
